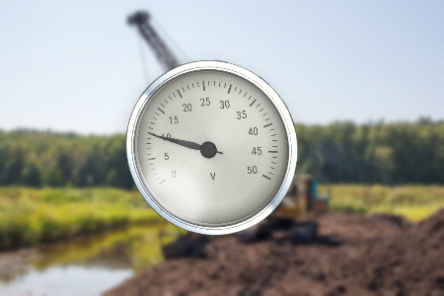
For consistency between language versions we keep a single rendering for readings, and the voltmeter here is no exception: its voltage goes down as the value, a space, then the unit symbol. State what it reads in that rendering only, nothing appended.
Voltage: 10 V
